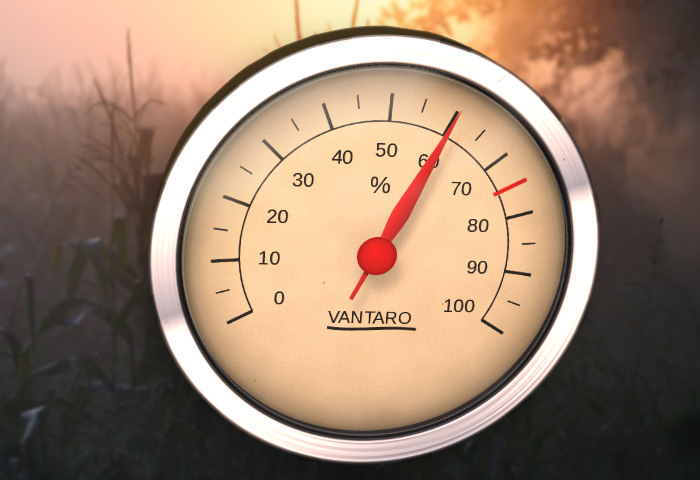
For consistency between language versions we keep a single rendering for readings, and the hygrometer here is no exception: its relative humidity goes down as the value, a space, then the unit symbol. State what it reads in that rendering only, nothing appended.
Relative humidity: 60 %
